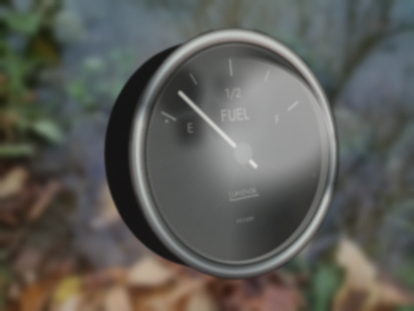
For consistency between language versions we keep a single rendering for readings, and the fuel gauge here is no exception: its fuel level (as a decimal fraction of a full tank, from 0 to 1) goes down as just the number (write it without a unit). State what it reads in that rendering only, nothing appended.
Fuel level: 0.125
